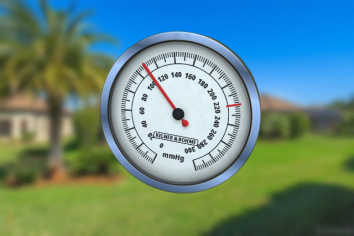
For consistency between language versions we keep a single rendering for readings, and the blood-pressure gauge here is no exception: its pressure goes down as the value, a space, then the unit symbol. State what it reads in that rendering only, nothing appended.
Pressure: 110 mmHg
